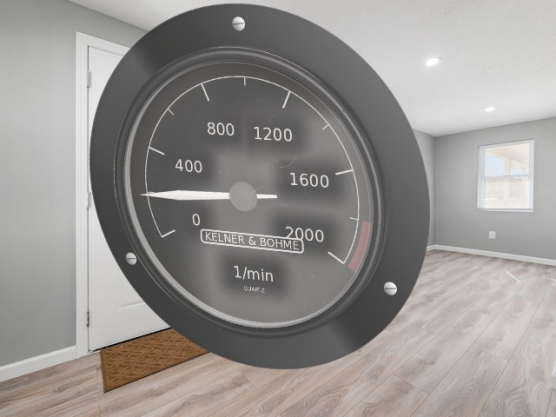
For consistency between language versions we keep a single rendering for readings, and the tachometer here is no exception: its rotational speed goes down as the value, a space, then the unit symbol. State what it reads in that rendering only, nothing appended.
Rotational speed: 200 rpm
